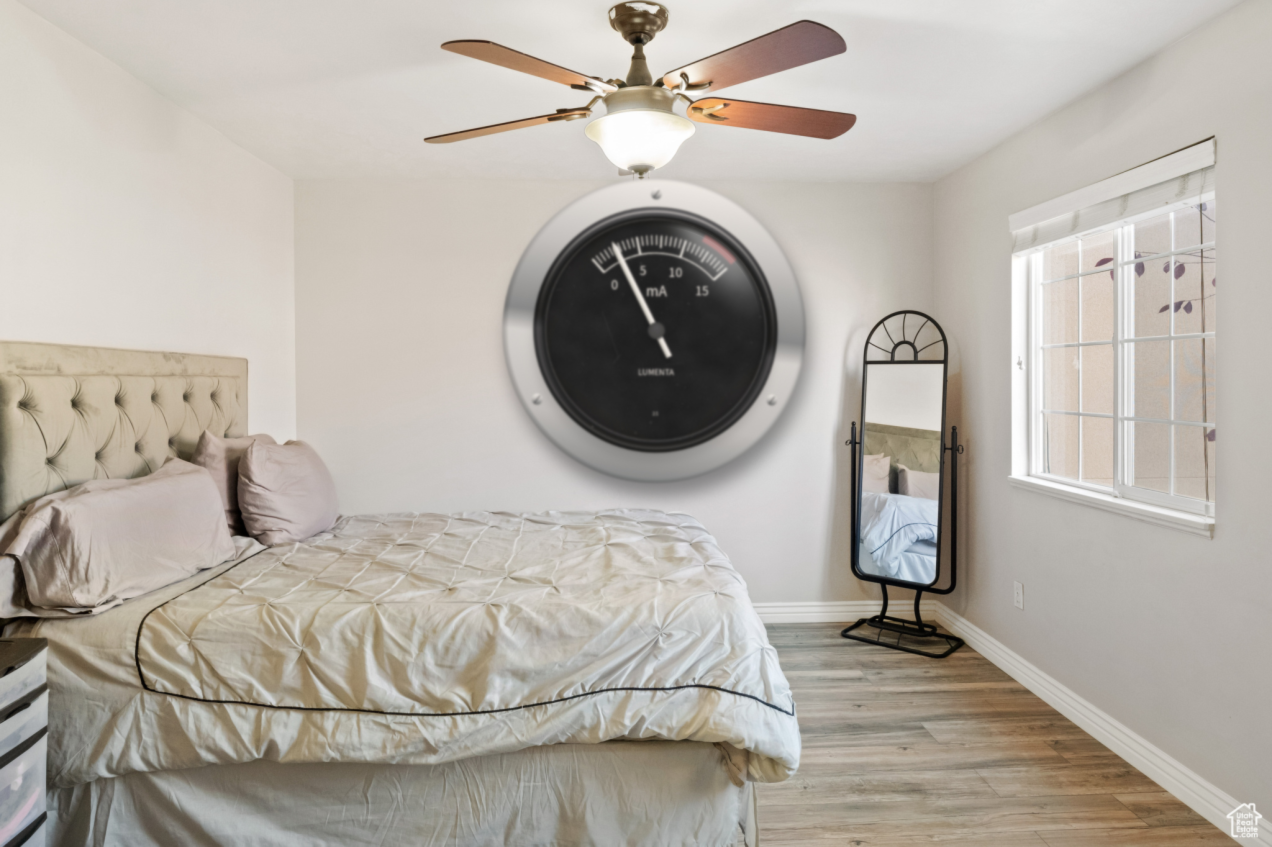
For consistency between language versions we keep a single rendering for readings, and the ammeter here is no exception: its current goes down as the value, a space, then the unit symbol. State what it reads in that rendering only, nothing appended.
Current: 2.5 mA
